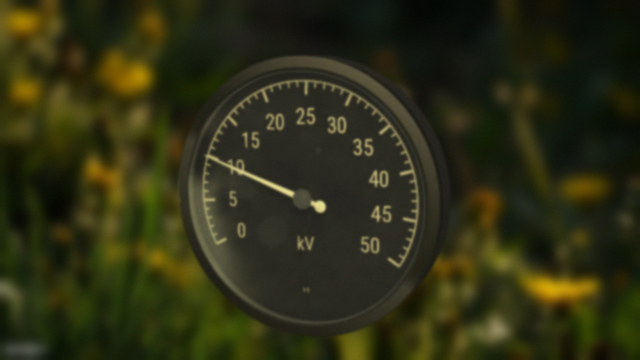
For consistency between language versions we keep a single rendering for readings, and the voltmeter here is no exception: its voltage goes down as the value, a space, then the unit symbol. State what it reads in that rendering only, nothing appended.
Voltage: 10 kV
